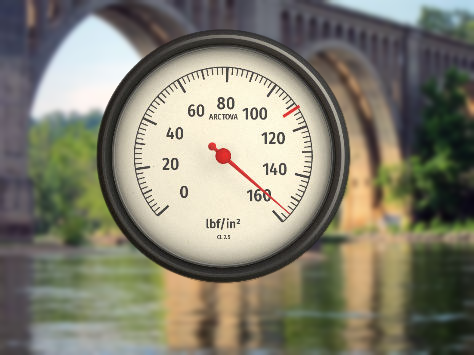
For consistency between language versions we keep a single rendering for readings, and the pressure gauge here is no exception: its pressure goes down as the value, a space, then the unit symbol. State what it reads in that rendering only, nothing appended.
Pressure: 156 psi
